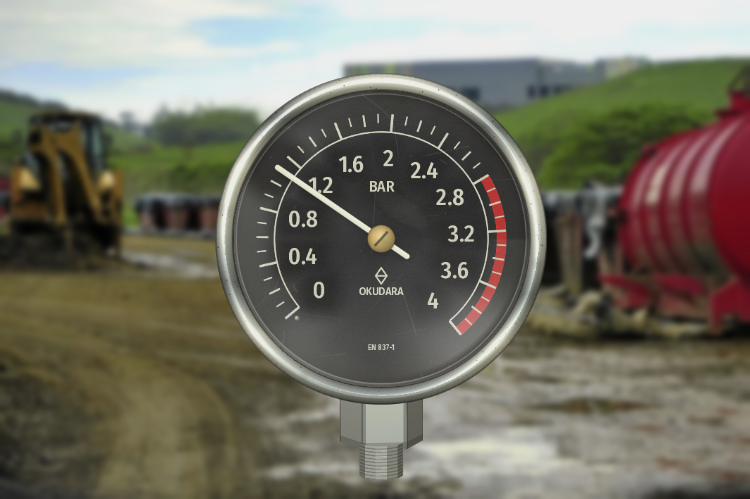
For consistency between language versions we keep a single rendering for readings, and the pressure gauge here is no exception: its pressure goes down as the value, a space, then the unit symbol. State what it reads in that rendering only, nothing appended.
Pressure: 1.1 bar
